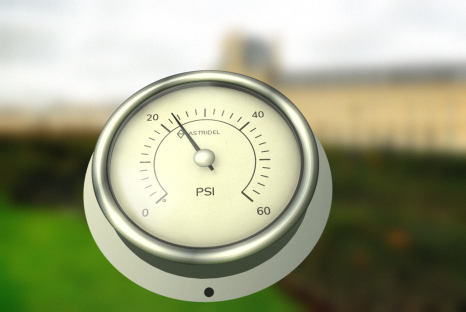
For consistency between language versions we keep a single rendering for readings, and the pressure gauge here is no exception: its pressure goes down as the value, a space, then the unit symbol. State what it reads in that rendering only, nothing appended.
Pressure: 23 psi
